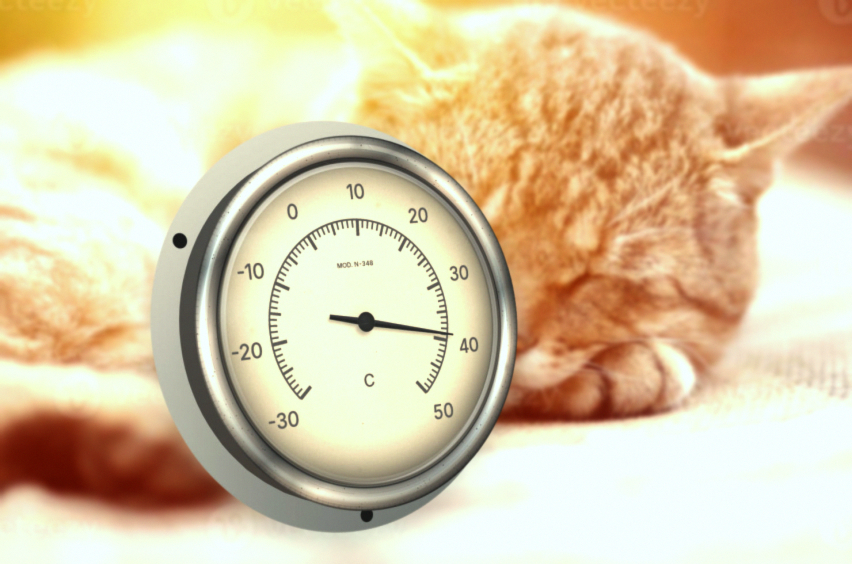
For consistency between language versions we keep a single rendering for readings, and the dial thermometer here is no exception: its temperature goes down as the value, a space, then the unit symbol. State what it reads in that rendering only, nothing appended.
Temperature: 39 °C
